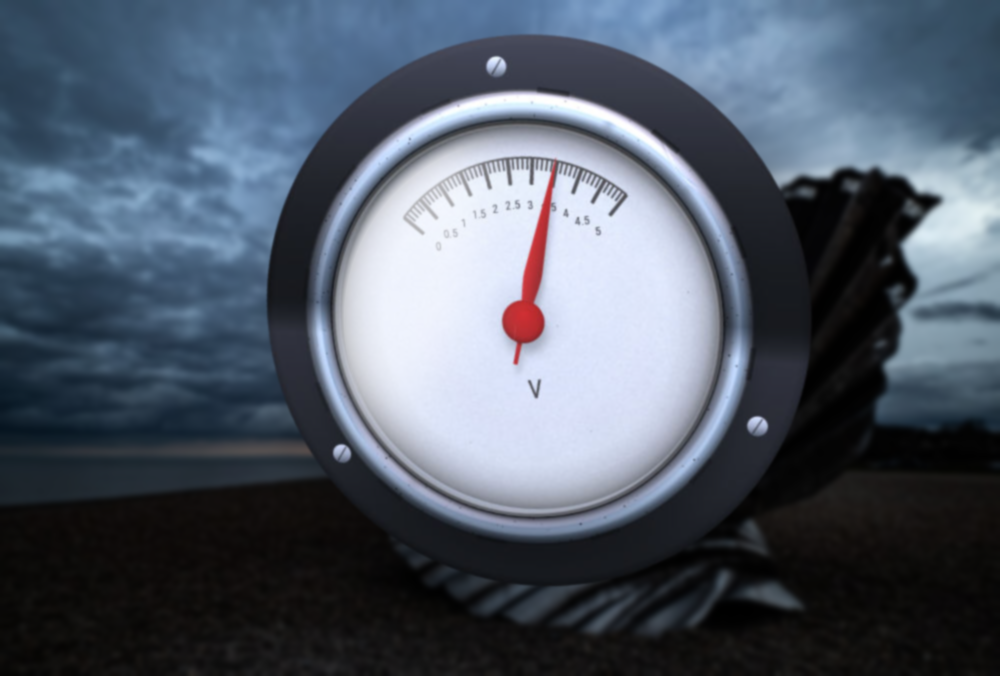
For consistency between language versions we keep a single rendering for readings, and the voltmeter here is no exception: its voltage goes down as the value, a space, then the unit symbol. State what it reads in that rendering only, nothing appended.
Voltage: 3.5 V
